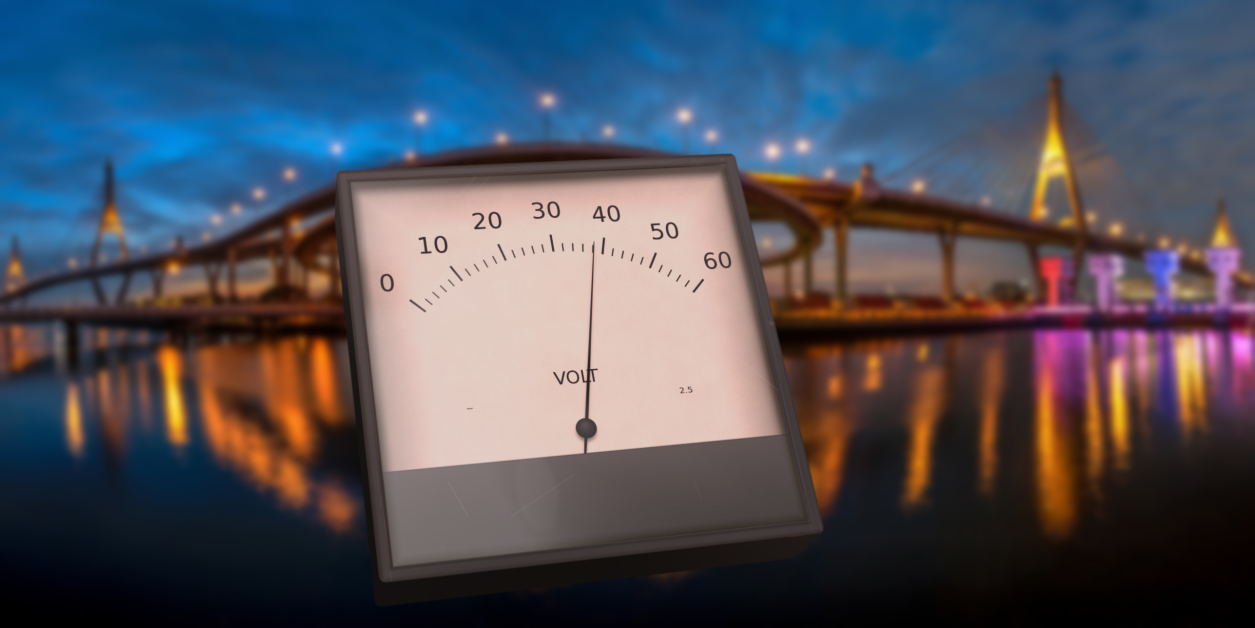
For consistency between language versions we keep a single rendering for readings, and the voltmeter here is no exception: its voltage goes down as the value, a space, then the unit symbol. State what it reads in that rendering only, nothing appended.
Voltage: 38 V
